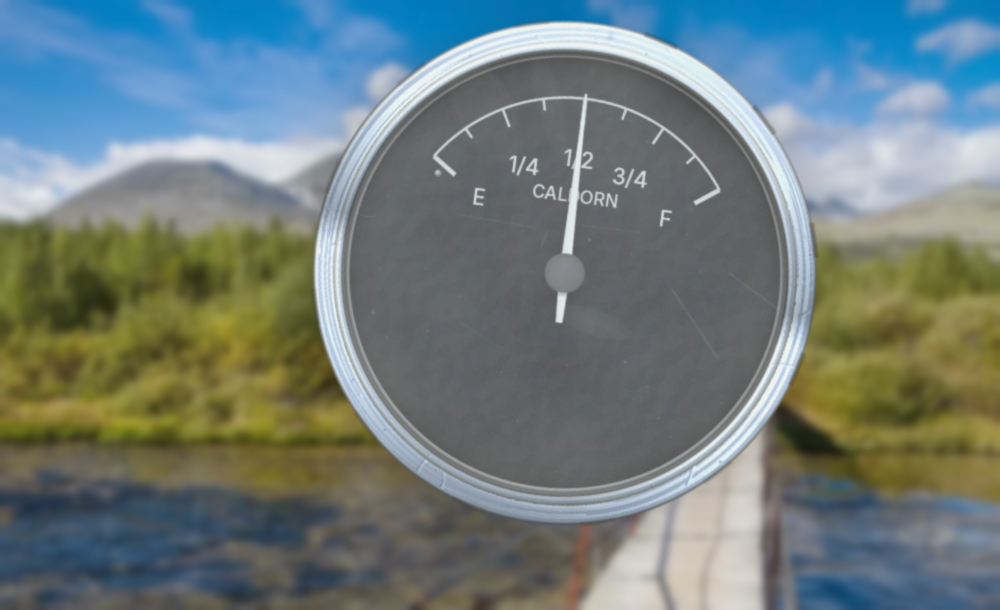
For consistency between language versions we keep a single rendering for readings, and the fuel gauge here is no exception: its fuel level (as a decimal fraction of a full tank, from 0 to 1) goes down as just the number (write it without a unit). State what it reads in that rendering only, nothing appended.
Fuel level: 0.5
